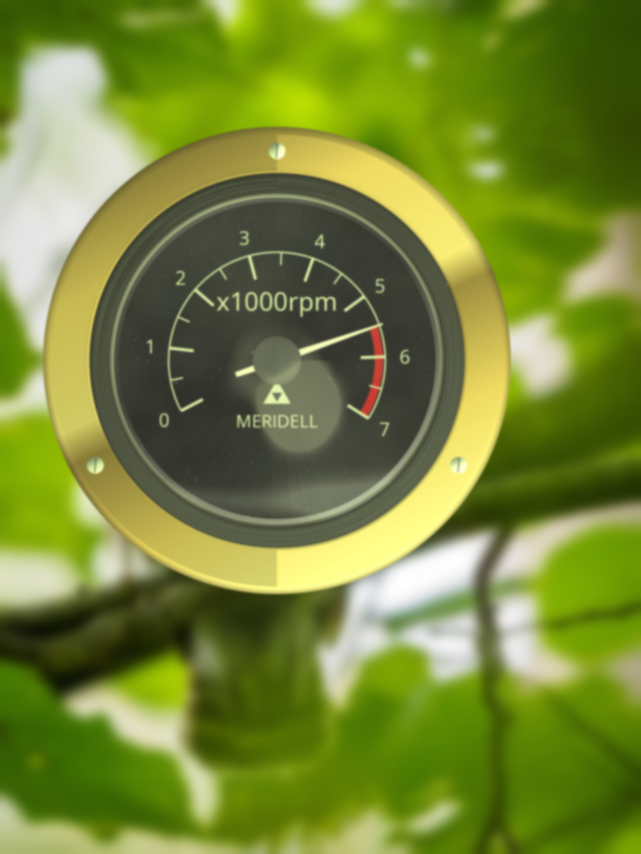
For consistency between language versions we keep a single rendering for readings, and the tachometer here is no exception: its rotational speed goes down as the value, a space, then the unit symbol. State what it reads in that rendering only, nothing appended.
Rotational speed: 5500 rpm
